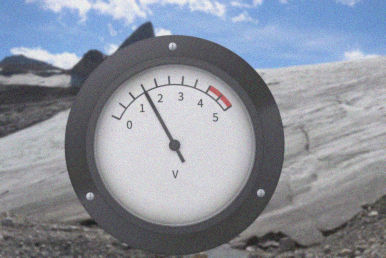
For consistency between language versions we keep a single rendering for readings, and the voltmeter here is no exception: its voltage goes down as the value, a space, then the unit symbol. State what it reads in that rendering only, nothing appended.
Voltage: 1.5 V
